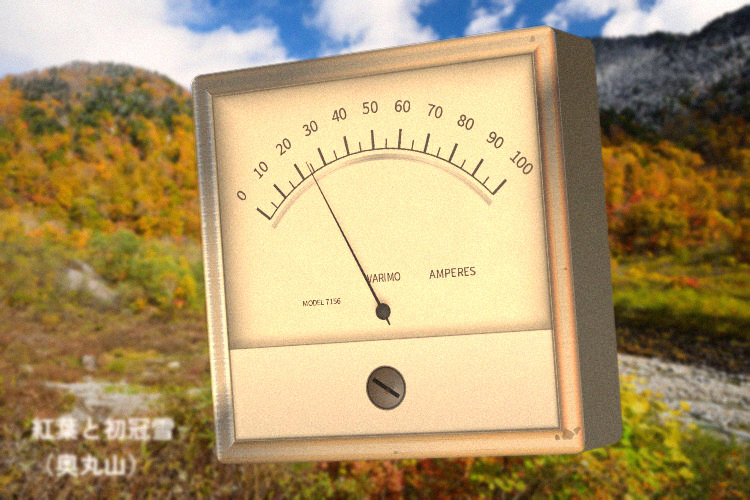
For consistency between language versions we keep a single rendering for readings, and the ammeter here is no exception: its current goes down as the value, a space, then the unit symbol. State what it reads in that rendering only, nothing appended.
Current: 25 A
